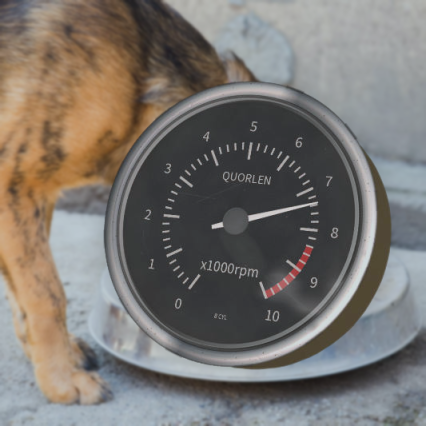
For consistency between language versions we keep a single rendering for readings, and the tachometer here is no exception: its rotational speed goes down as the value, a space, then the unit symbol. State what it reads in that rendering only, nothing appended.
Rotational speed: 7400 rpm
